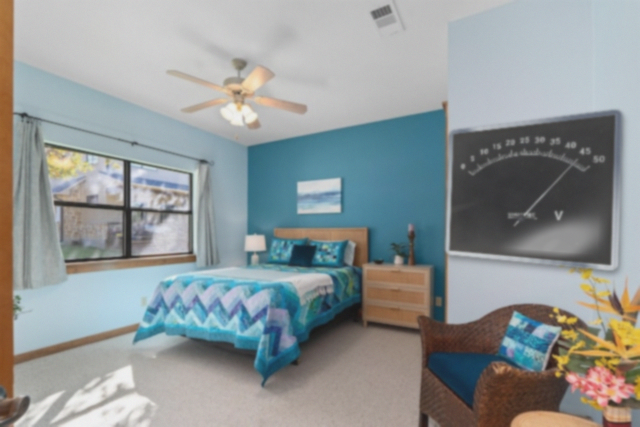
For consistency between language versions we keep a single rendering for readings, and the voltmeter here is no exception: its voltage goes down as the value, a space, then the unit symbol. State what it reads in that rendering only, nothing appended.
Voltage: 45 V
